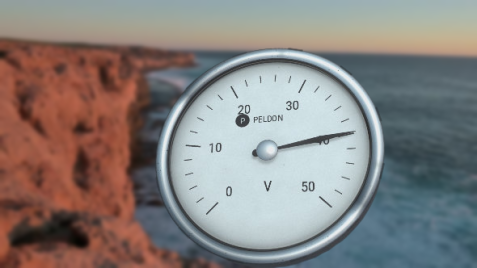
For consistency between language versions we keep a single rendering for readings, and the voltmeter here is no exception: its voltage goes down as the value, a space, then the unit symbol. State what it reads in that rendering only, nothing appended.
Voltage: 40 V
